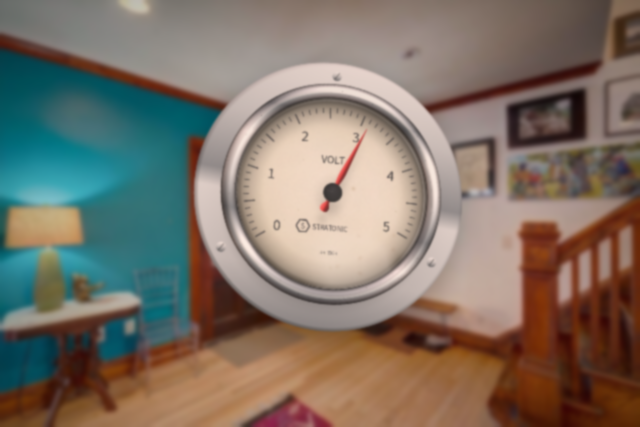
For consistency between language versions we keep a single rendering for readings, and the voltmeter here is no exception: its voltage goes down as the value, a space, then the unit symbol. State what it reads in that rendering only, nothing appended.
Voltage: 3.1 V
